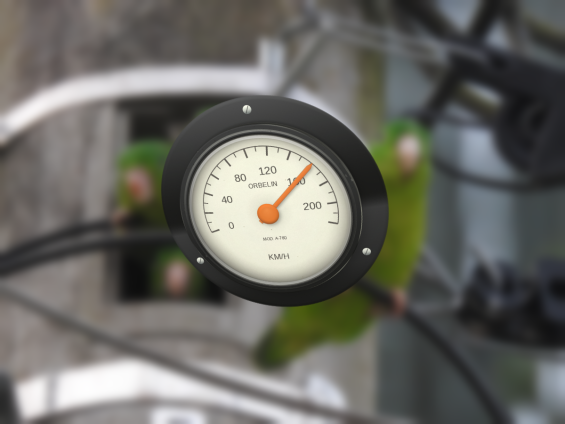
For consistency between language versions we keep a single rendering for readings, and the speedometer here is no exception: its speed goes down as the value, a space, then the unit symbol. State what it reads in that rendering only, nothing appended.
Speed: 160 km/h
